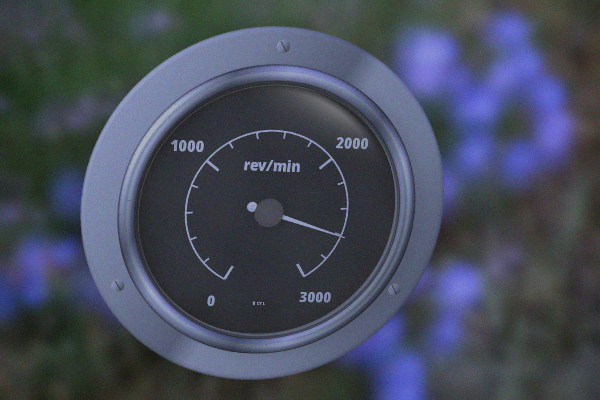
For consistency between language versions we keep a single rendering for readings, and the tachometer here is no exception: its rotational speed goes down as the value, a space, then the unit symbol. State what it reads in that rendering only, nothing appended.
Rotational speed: 2600 rpm
